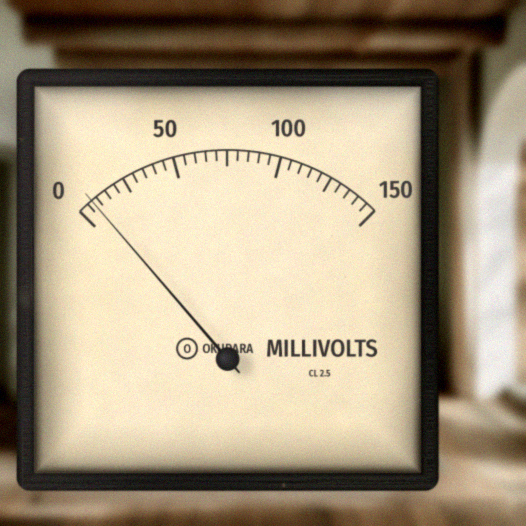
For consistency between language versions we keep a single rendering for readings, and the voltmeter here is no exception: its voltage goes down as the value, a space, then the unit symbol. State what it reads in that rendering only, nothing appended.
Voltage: 7.5 mV
